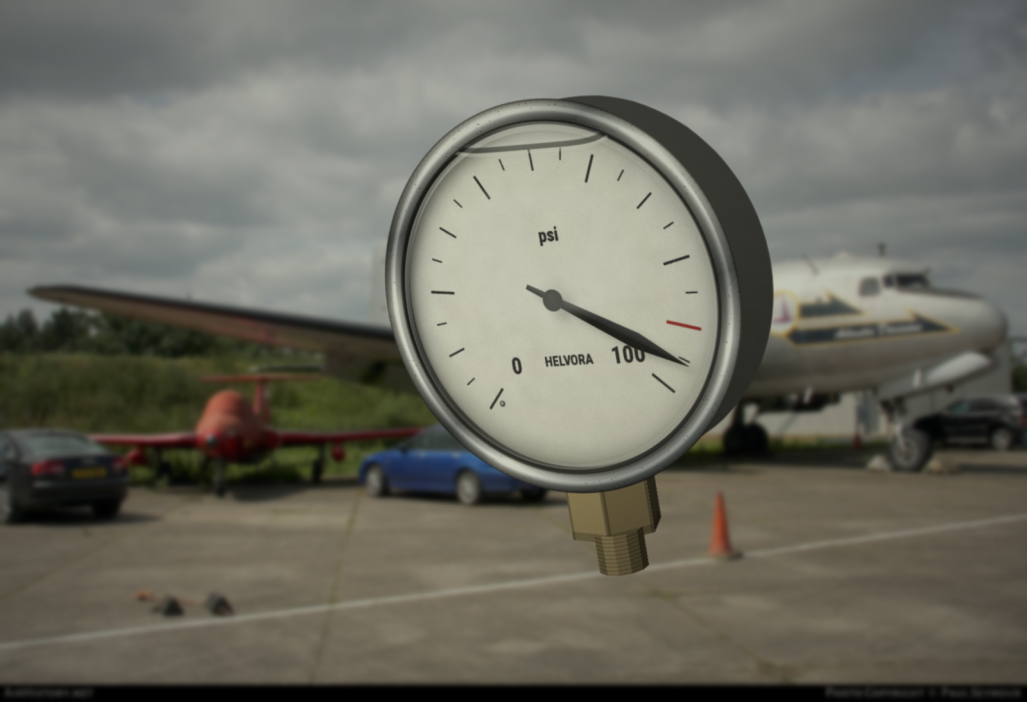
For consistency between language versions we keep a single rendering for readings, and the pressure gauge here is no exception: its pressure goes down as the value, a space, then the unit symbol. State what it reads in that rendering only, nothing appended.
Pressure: 95 psi
